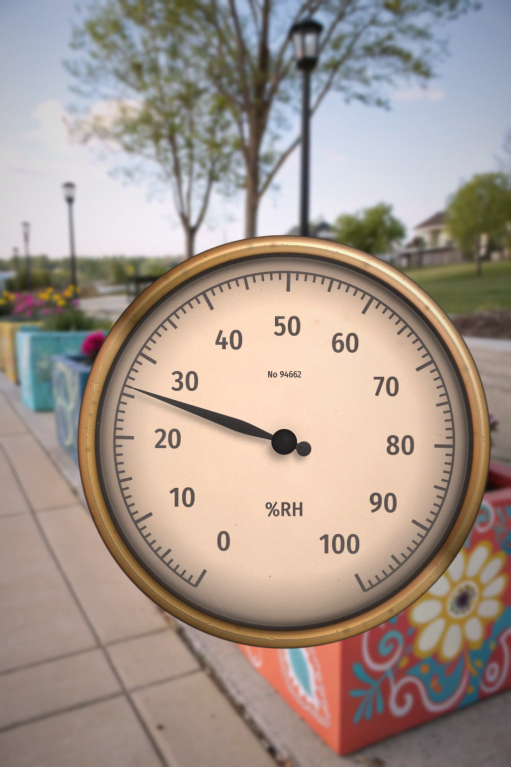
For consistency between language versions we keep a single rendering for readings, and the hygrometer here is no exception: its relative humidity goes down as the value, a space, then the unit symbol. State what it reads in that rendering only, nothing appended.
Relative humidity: 26 %
